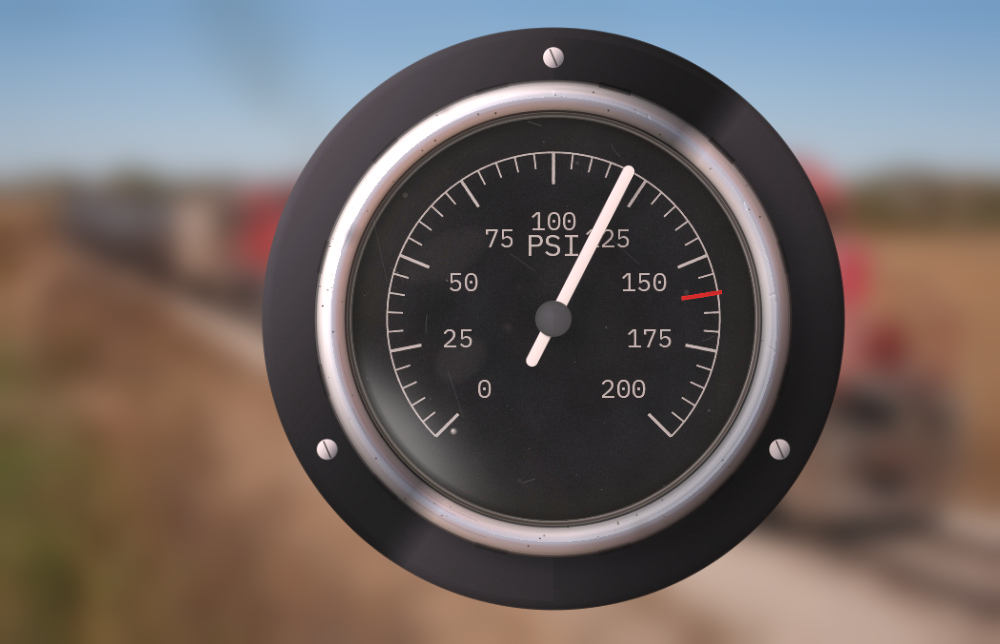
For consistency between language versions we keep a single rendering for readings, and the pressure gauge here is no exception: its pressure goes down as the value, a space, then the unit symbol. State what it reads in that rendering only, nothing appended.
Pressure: 120 psi
